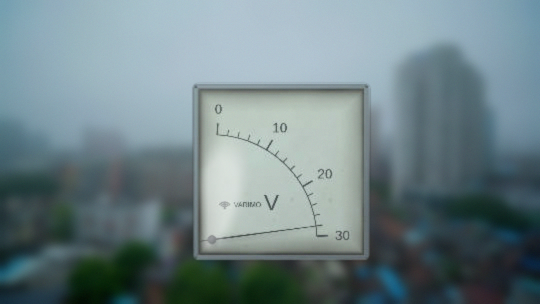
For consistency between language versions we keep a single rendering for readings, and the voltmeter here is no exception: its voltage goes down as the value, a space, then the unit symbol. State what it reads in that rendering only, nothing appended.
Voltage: 28 V
